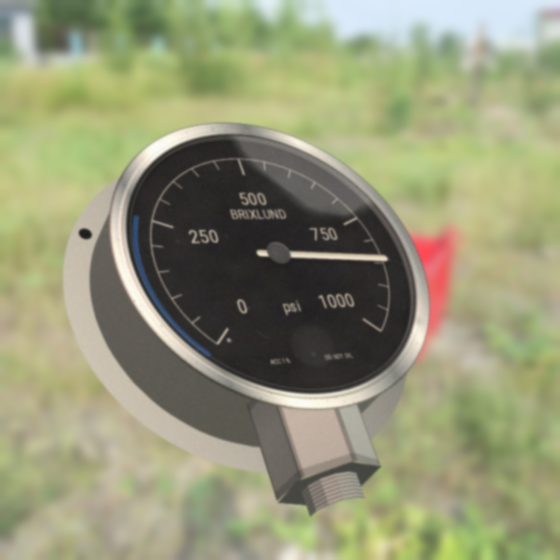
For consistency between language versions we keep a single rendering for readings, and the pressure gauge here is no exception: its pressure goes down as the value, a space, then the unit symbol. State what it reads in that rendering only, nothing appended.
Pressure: 850 psi
